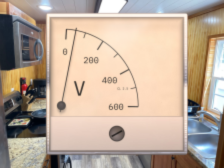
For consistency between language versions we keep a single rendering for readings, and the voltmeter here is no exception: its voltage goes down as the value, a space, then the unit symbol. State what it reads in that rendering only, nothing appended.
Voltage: 50 V
